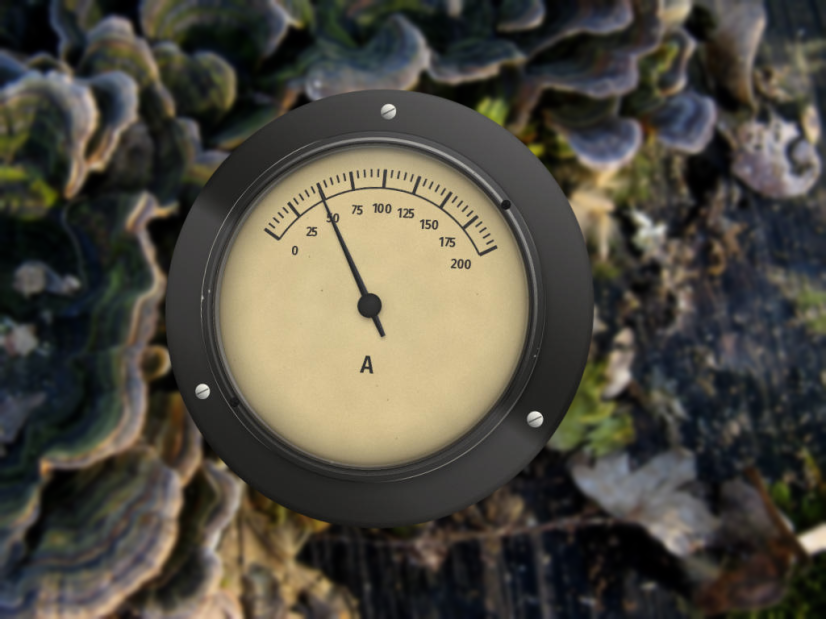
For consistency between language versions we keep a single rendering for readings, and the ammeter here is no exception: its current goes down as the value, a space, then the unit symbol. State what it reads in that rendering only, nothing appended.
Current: 50 A
